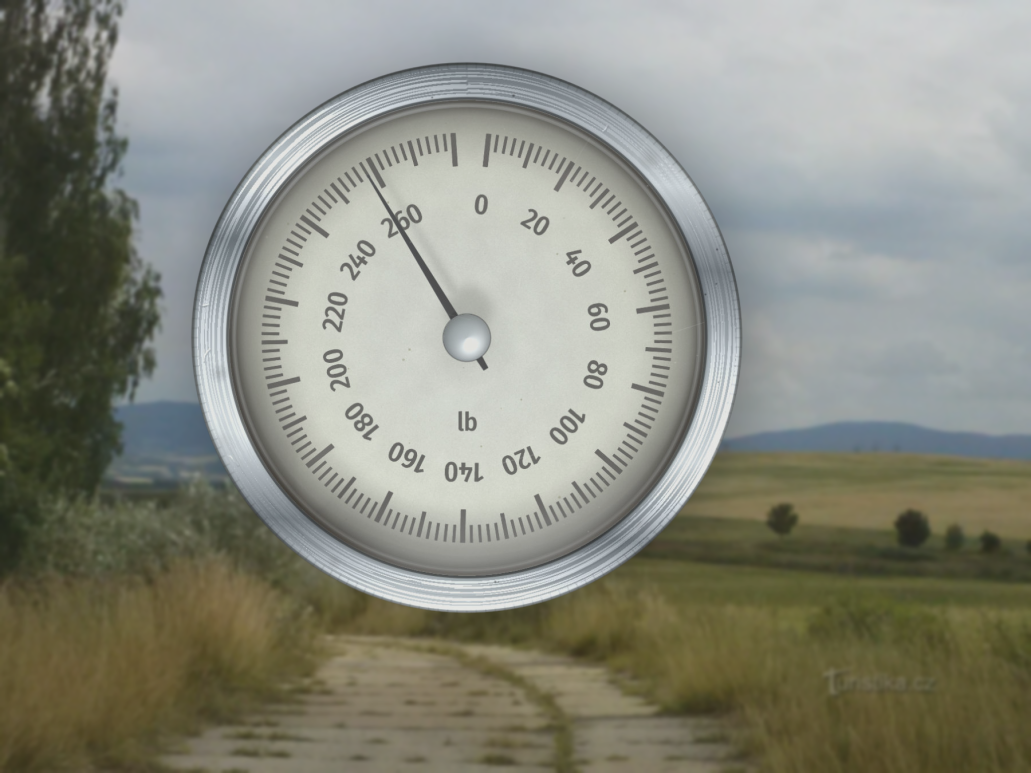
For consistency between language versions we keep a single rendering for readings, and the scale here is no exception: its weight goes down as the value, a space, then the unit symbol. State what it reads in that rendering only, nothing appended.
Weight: 258 lb
